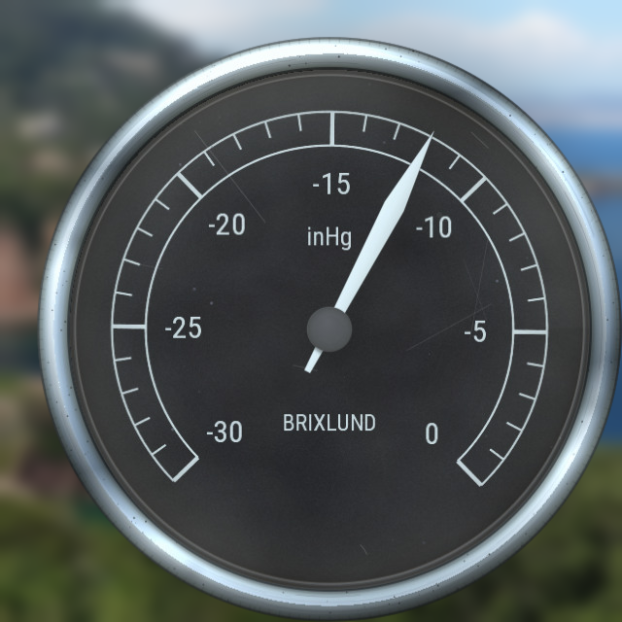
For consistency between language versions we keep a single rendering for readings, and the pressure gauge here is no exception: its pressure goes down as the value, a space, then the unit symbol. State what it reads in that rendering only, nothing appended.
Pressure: -12 inHg
